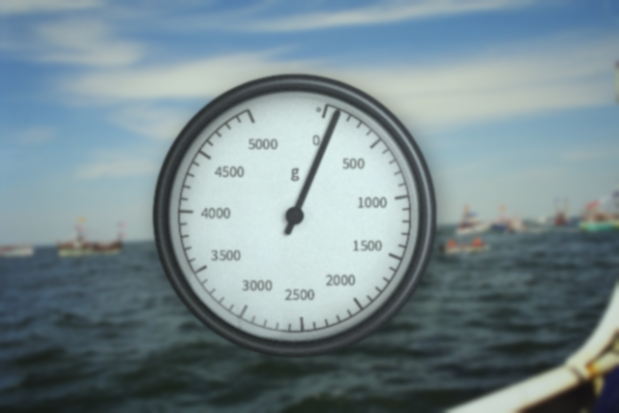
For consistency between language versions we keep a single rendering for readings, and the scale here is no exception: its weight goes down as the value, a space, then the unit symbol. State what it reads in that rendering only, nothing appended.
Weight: 100 g
